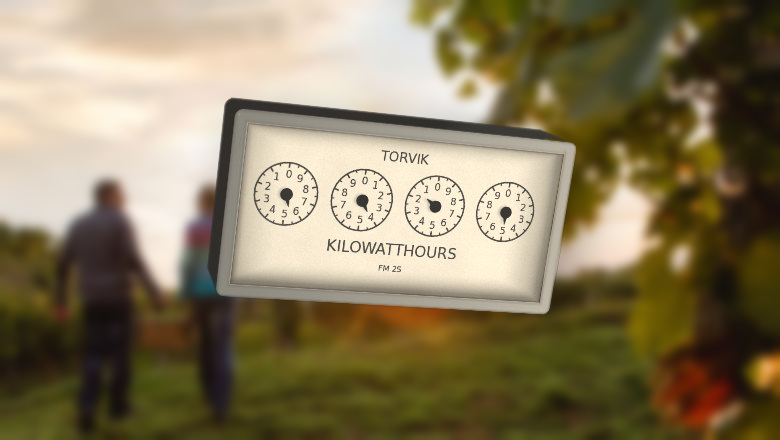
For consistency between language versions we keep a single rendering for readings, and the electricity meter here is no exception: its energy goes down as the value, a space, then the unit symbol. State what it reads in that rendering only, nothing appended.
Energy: 5415 kWh
